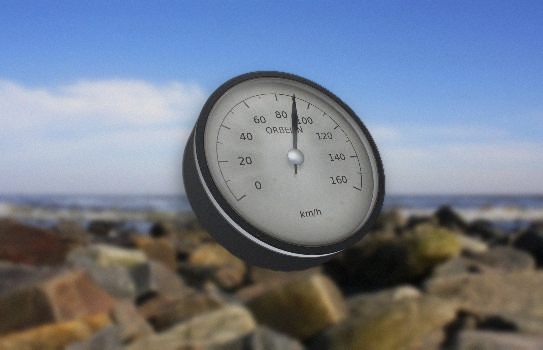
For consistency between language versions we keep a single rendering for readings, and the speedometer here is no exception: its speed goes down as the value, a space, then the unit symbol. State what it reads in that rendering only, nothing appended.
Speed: 90 km/h
